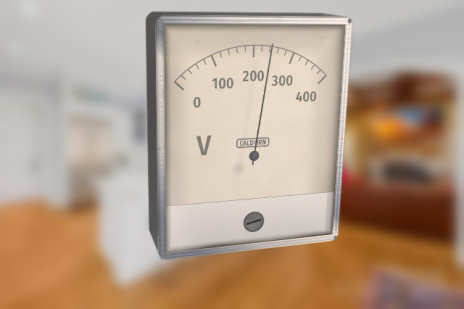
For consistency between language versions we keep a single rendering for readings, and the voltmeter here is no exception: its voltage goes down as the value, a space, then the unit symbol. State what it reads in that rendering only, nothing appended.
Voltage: 240 V
